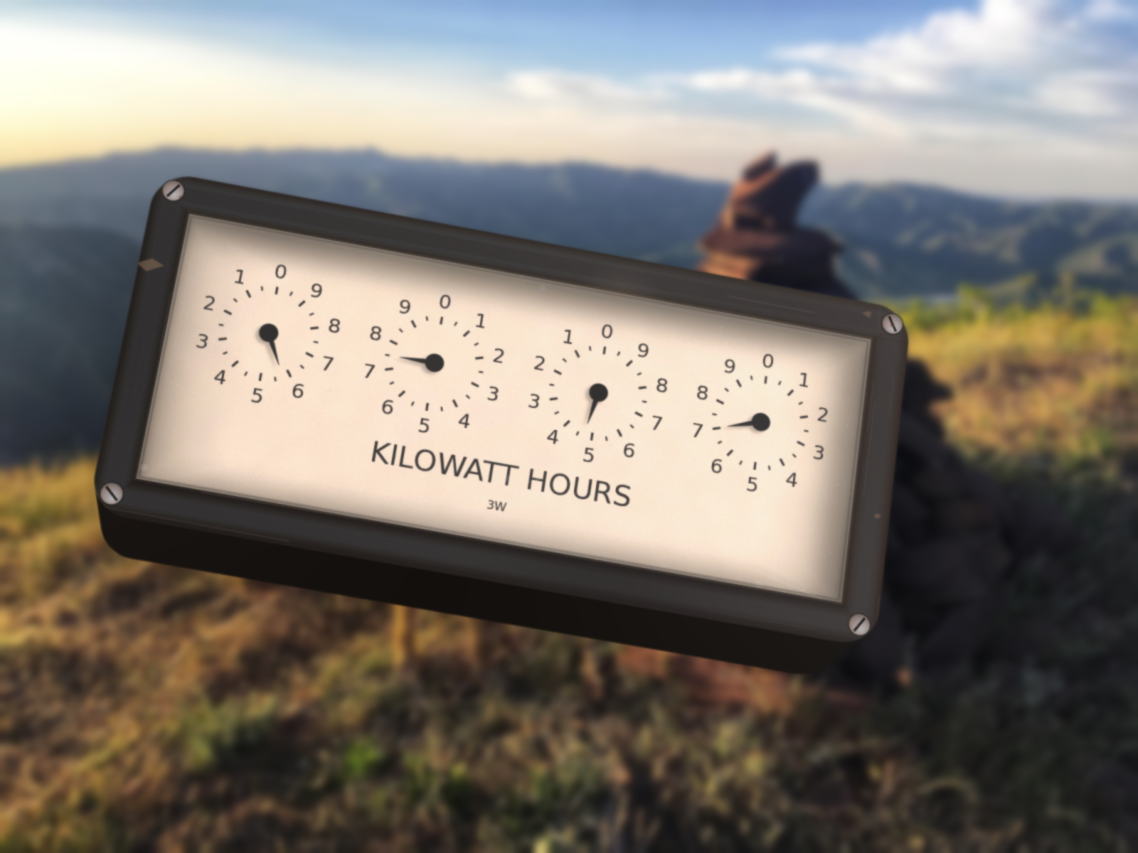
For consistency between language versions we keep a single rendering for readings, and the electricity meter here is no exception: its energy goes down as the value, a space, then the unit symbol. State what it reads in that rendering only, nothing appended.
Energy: 5747 kWh
